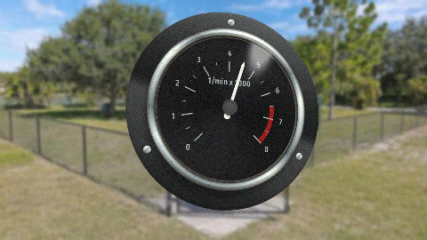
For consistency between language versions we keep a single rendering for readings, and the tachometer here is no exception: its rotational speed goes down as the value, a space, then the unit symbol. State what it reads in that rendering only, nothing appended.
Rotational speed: 4500 rpm
